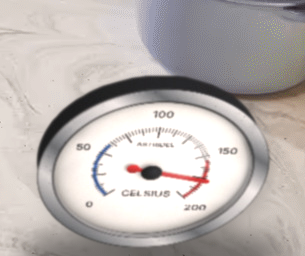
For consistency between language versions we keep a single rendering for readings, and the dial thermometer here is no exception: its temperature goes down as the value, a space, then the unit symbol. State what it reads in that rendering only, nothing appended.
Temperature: 175 °C
